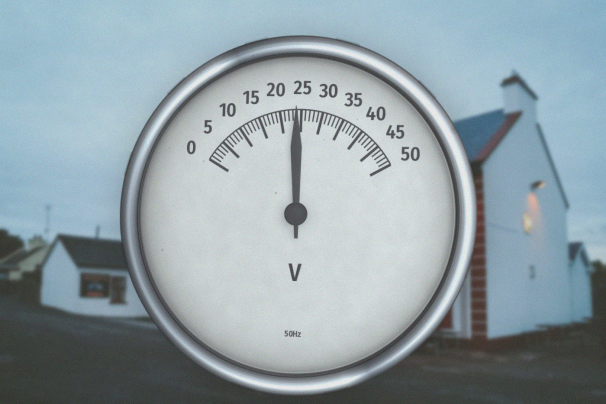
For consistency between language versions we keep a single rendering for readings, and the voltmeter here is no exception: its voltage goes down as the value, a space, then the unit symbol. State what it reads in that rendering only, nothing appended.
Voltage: 24 V
